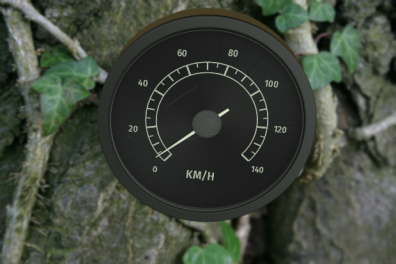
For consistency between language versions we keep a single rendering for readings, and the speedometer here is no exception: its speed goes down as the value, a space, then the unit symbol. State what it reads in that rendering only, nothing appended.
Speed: 5 km/h
